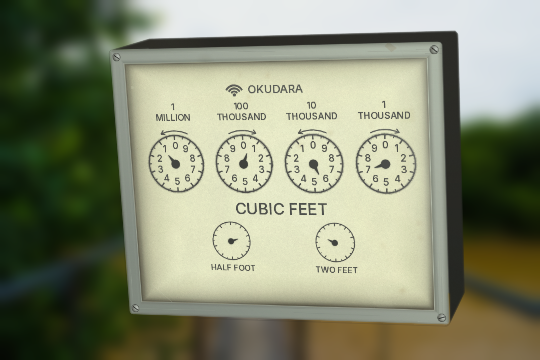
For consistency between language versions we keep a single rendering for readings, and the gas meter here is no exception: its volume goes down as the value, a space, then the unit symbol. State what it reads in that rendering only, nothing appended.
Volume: 105700 ft³
